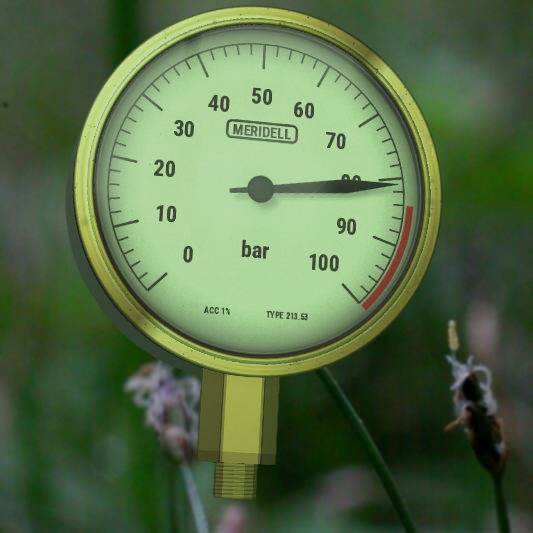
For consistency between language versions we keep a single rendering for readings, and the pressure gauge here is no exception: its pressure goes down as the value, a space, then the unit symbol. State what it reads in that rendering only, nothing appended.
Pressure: 81 bar
